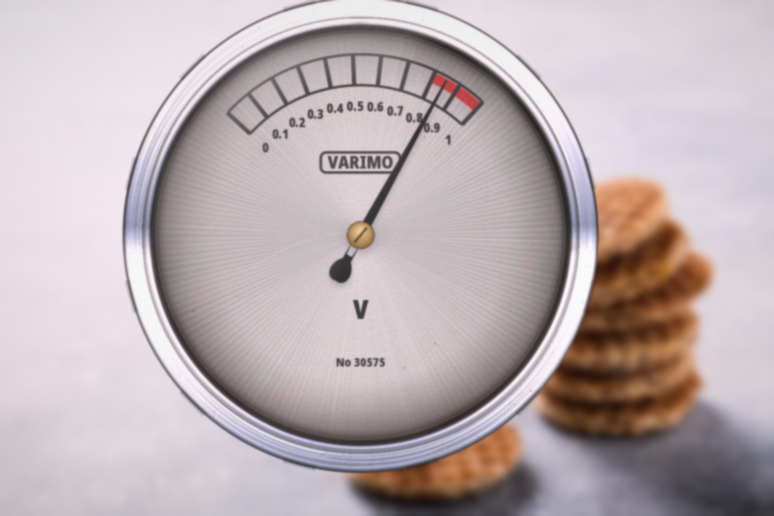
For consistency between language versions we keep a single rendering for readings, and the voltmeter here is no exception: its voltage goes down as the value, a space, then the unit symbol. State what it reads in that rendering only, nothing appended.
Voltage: 0.85 V
